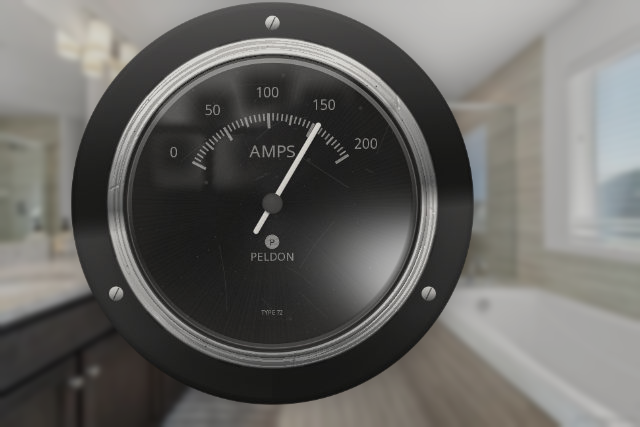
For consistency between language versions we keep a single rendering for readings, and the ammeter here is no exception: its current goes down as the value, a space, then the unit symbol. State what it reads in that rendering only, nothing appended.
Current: 155 A
